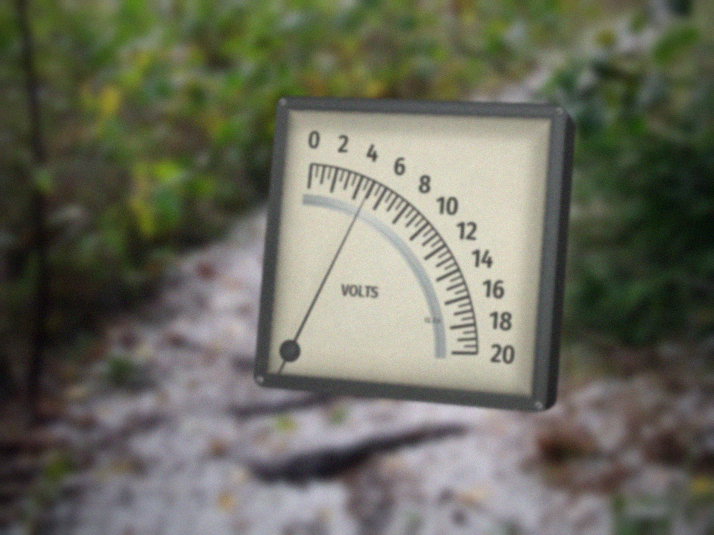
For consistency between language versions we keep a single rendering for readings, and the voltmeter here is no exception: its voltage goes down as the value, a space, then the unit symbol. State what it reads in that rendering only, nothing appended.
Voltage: 5 V
